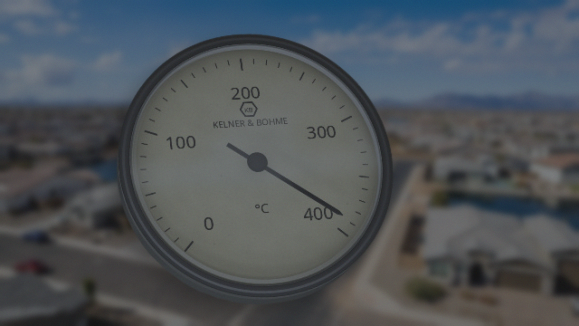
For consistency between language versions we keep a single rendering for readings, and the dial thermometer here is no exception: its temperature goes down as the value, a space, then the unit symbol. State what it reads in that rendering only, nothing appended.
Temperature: 390 °C
